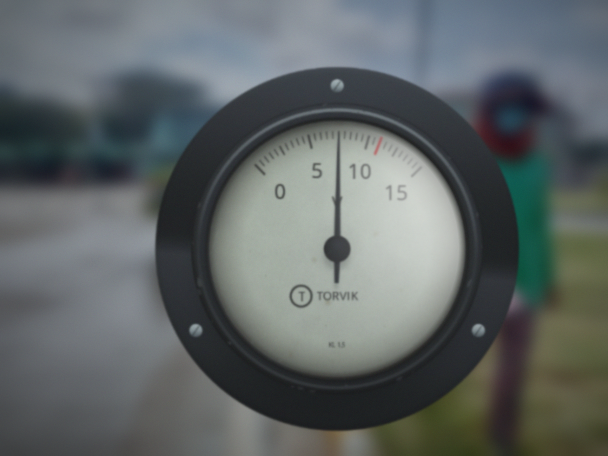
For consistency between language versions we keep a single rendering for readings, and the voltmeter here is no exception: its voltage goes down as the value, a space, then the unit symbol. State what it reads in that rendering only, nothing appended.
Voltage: 7.5 V
